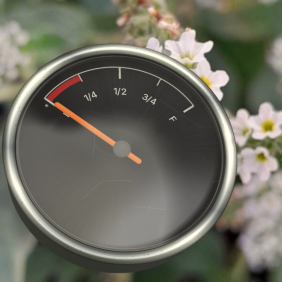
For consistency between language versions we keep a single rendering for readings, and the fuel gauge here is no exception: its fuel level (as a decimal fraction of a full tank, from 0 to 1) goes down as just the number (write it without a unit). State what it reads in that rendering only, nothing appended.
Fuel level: 0
